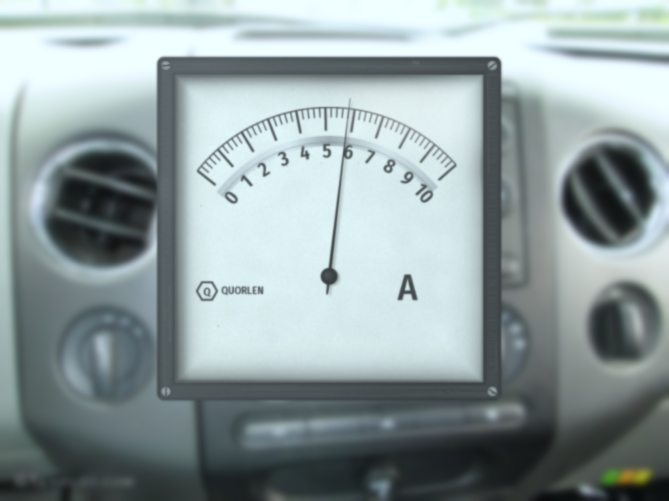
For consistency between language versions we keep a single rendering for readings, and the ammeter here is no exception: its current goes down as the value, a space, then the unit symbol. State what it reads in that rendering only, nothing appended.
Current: 5.8 A
